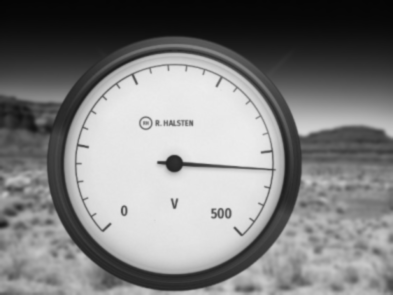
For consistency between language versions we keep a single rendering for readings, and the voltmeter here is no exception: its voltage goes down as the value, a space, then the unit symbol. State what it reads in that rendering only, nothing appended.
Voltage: 420 V
